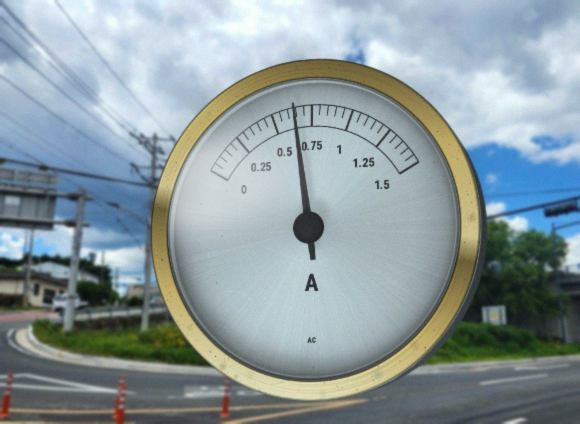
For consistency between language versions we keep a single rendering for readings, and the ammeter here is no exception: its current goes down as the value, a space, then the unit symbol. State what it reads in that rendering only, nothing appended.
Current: 0.65 A
